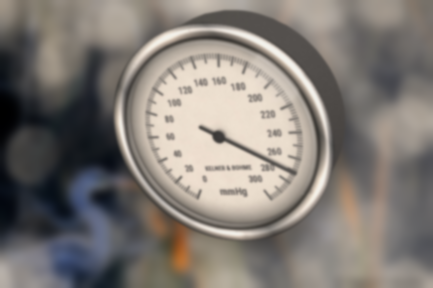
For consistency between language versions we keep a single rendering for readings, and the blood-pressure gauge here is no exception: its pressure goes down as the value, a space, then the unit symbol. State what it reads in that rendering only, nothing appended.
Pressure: 270 mmHg
